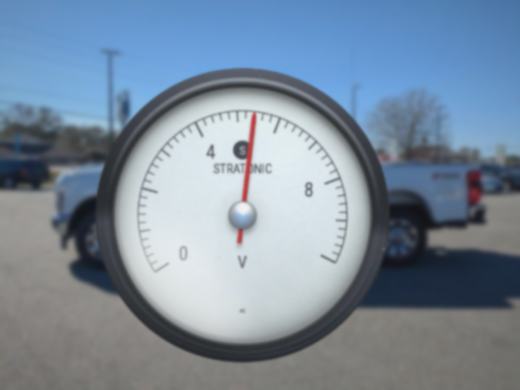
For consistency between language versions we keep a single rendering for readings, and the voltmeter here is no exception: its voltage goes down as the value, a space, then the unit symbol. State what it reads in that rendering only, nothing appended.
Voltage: 5.4 V
